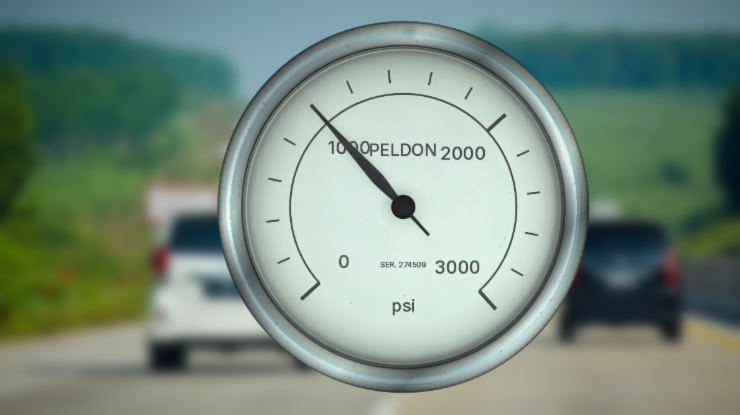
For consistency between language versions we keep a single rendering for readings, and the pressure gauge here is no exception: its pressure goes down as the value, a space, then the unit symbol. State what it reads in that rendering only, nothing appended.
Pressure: 1000 psi
